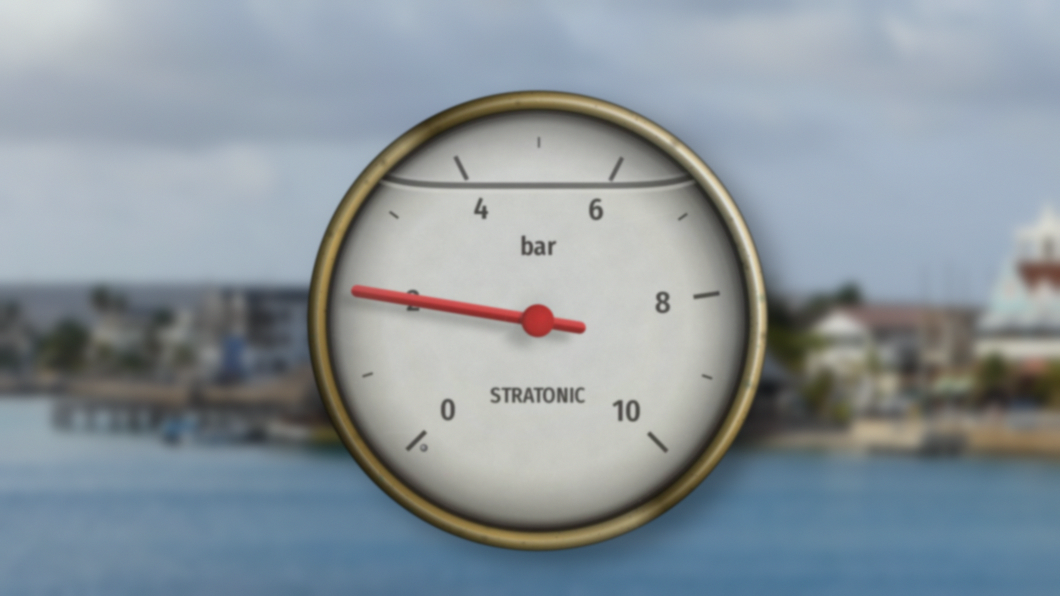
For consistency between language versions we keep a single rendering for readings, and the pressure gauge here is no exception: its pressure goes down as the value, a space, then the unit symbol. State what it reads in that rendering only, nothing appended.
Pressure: 2 bar
